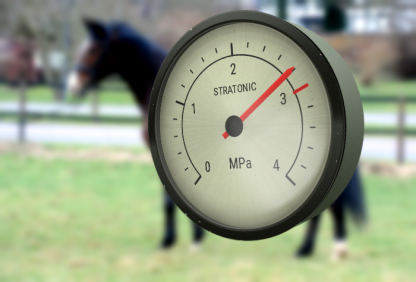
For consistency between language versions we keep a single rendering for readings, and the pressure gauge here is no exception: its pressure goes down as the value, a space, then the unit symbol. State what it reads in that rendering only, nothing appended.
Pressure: 2.8 MPa
